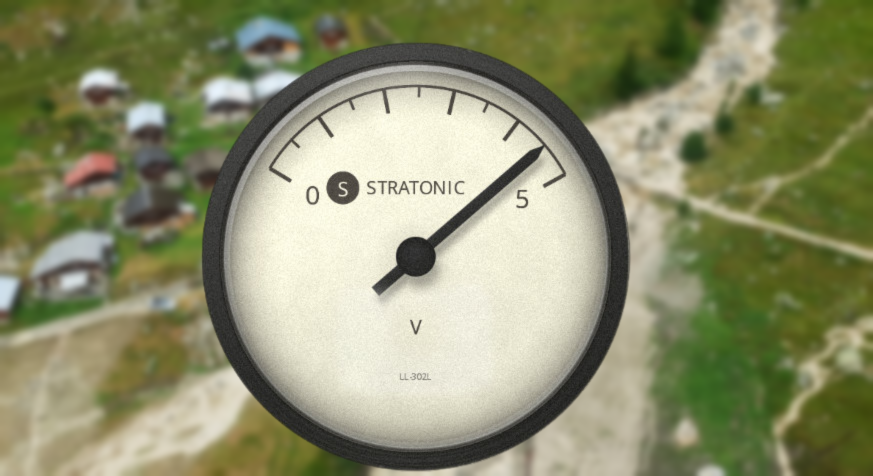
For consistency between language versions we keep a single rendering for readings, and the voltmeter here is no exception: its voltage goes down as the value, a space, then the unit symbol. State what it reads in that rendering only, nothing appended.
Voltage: 4.5 V
